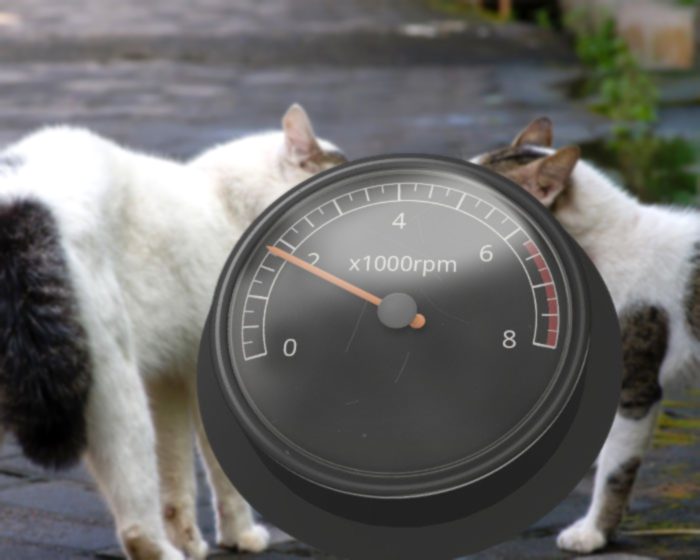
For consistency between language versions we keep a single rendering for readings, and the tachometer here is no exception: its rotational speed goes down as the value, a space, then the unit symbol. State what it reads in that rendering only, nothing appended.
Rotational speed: 1750 rpm
